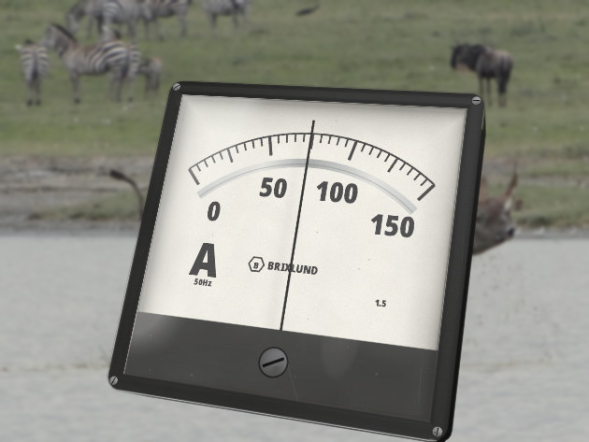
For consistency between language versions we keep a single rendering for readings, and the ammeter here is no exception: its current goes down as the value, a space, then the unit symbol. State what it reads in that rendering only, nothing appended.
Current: 75 A
